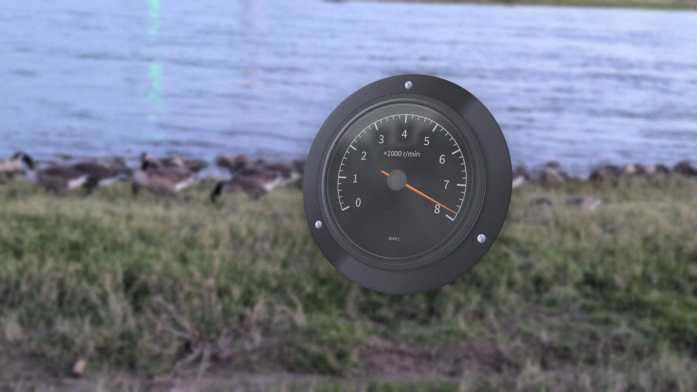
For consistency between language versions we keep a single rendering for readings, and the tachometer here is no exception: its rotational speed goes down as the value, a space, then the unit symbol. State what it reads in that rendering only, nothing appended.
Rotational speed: 7800 rpm
